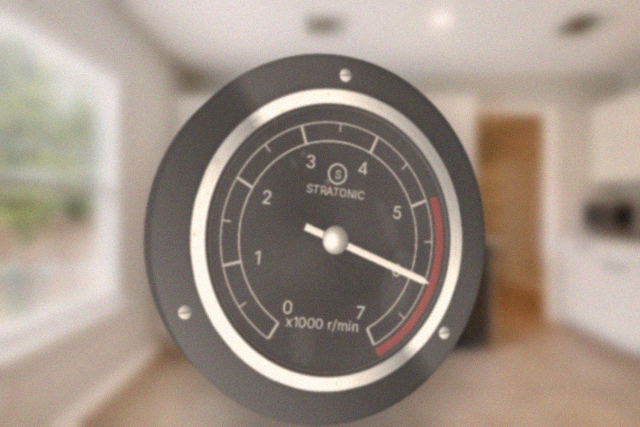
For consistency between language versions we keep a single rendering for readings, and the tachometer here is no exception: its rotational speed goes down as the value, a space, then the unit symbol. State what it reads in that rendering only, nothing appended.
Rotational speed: 6000 rpm
